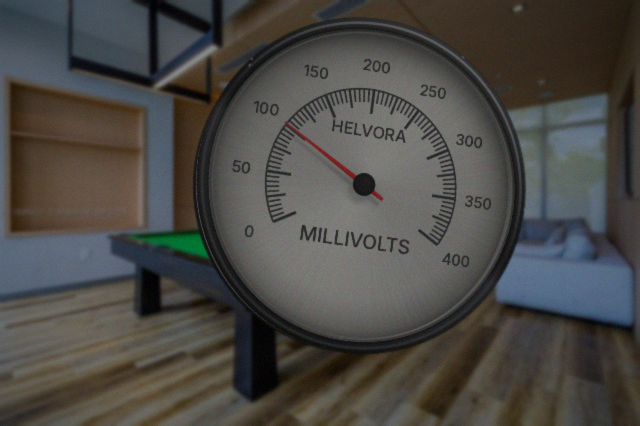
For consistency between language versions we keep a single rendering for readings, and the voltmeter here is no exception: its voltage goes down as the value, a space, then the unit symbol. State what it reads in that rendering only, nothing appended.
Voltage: 100 mV
